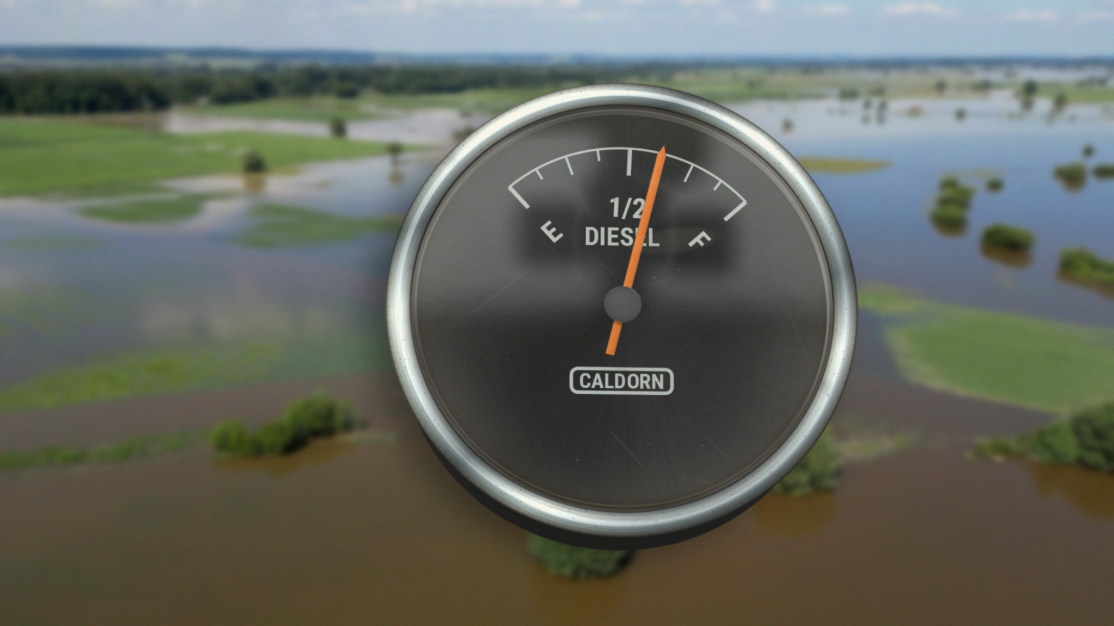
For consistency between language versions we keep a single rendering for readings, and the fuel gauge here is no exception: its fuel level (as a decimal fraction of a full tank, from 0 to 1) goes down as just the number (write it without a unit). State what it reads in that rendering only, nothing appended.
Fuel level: 0.625
